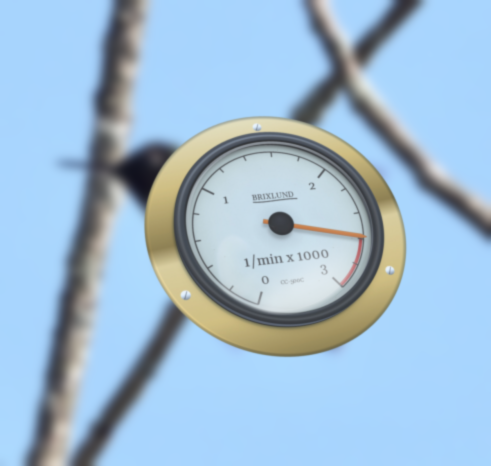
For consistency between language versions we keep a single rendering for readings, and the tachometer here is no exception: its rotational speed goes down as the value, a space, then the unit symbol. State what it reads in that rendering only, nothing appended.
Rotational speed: 2600 rpm
